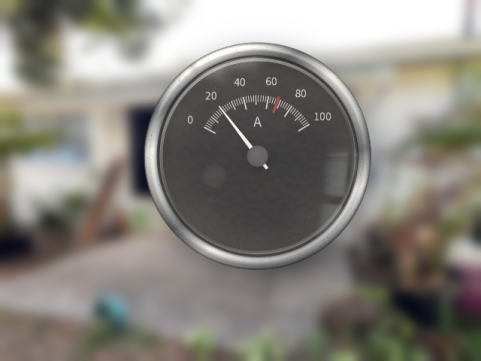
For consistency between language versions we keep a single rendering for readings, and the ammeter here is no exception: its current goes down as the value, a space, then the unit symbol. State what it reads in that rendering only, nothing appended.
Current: 20 A
